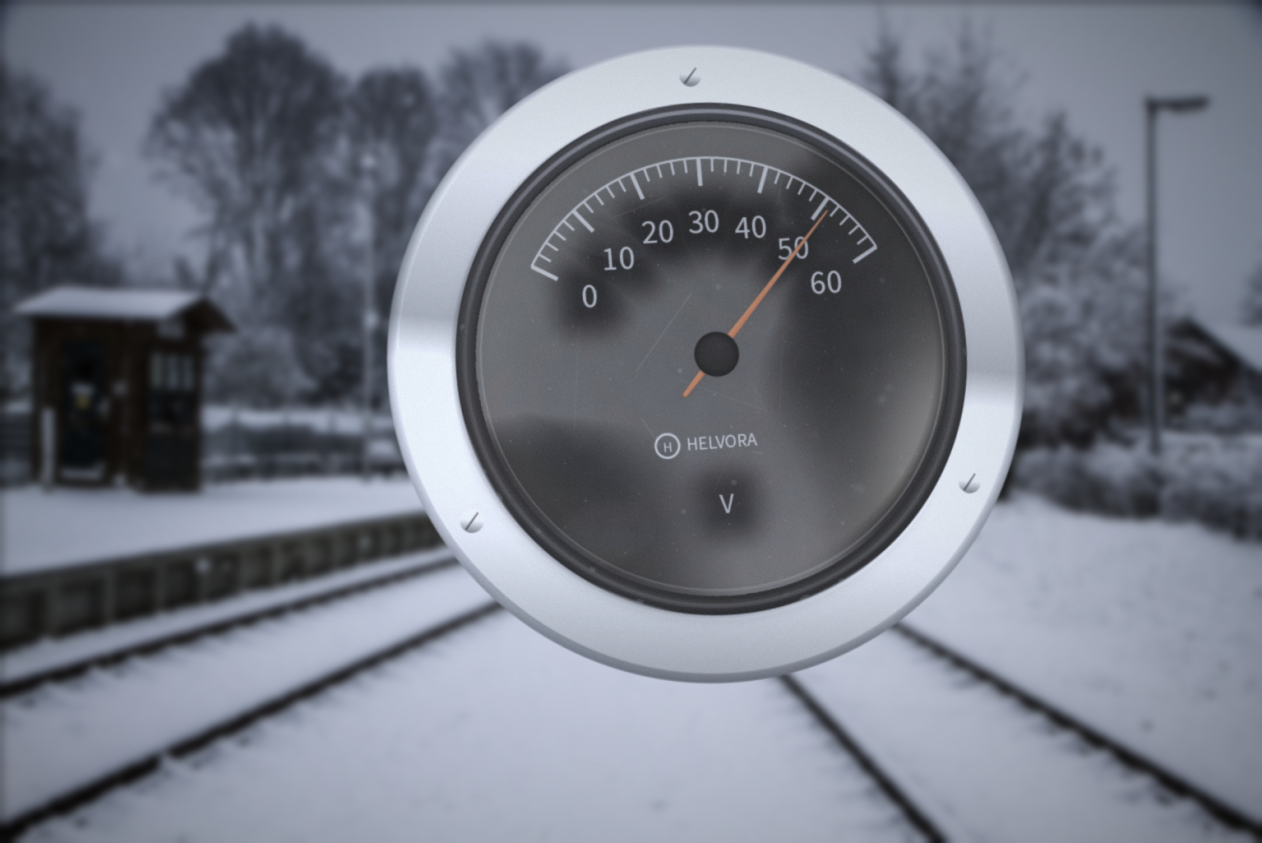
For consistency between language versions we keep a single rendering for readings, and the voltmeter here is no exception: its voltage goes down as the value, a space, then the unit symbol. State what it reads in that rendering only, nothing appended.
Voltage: 51 V
